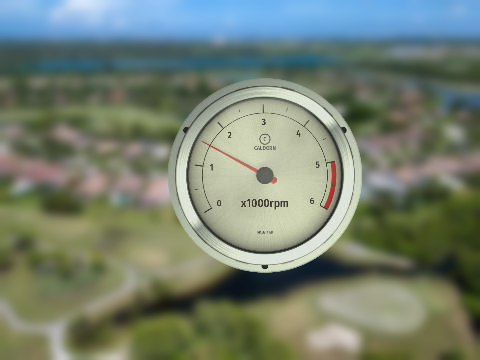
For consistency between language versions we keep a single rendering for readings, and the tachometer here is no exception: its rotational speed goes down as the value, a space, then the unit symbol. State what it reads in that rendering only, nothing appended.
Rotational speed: 1500 rpm
